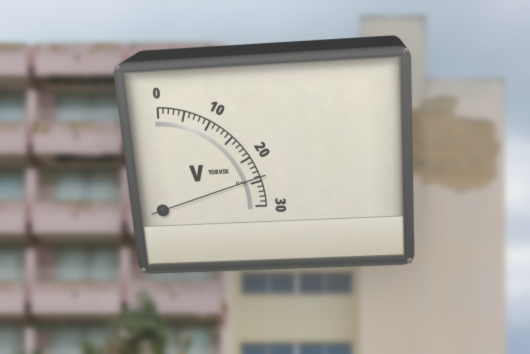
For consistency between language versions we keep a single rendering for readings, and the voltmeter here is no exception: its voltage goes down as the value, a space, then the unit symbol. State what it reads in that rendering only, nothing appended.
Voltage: 24 V
